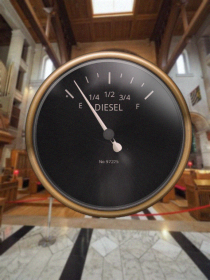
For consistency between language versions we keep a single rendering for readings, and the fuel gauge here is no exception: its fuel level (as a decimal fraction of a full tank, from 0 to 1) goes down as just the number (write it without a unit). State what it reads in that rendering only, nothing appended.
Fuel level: 0.125
